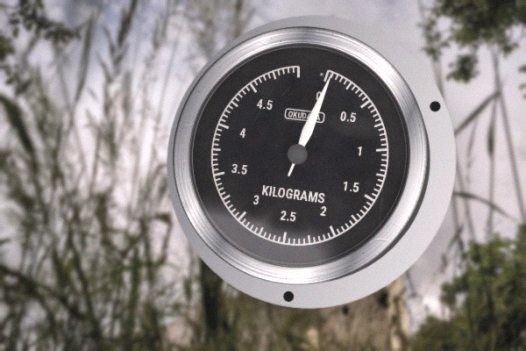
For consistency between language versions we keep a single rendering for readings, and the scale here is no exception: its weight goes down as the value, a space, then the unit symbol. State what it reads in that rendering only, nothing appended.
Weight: 0.05 kg
